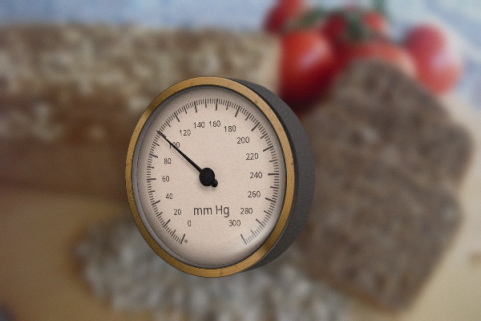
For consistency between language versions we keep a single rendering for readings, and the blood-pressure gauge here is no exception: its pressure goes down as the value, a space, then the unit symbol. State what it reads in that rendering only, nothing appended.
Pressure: 100 mmHg
